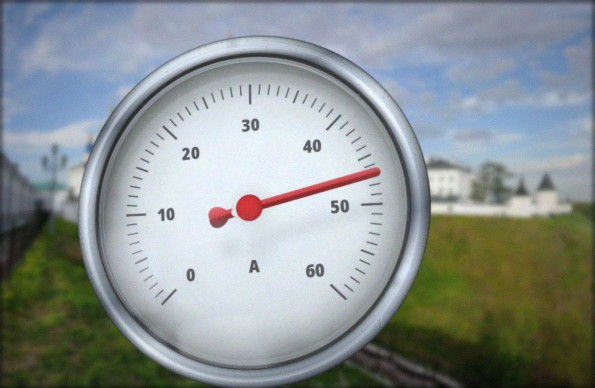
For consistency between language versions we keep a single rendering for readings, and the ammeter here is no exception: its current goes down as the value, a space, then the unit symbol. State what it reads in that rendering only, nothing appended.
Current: 47 A
